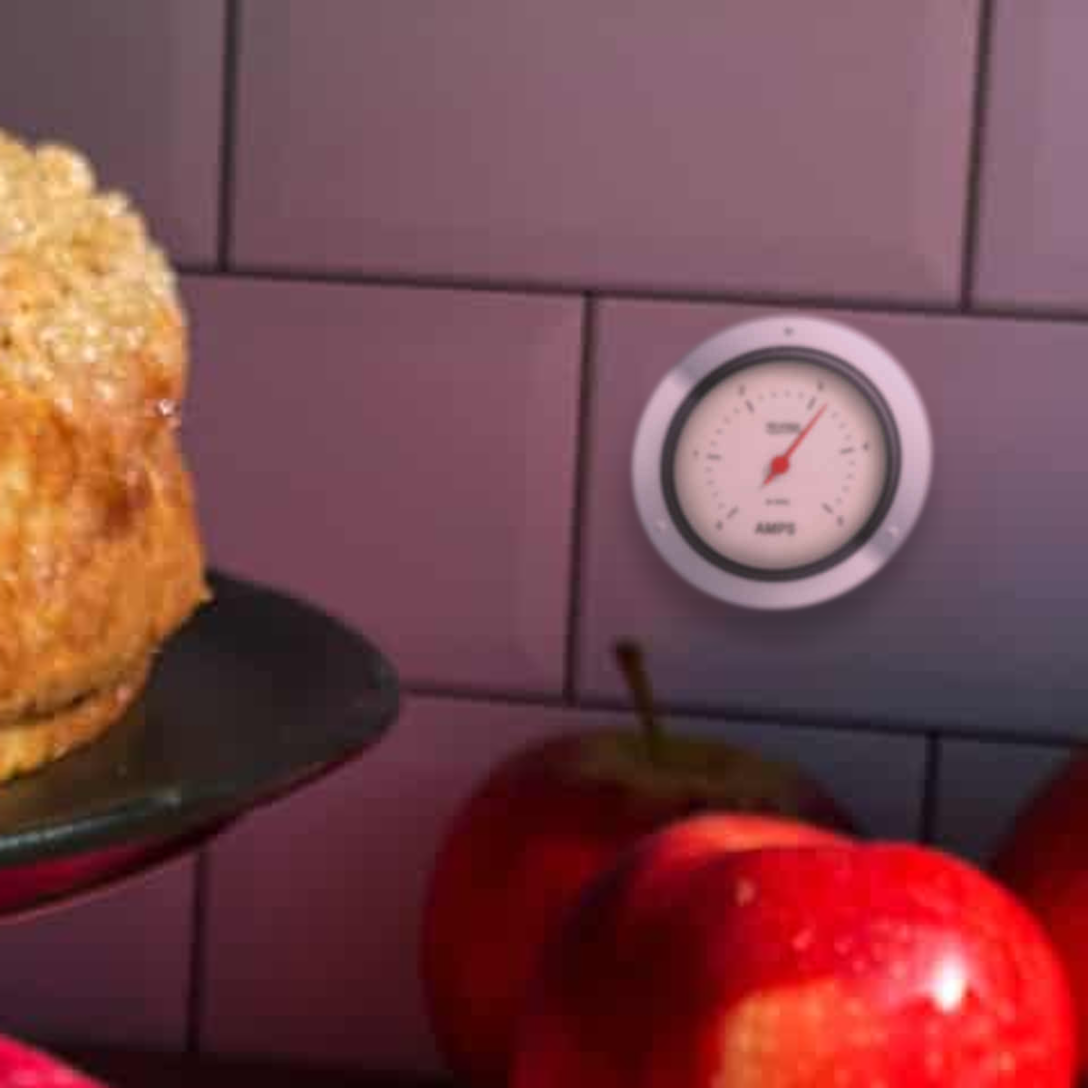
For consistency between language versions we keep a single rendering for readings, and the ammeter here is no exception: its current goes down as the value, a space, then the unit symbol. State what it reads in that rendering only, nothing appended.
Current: 3.2 A
